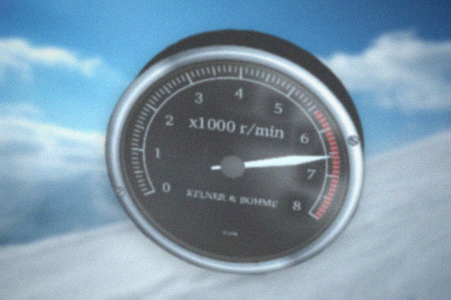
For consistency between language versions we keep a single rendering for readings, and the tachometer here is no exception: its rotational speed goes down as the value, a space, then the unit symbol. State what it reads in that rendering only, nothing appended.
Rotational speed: 6500 rpm
